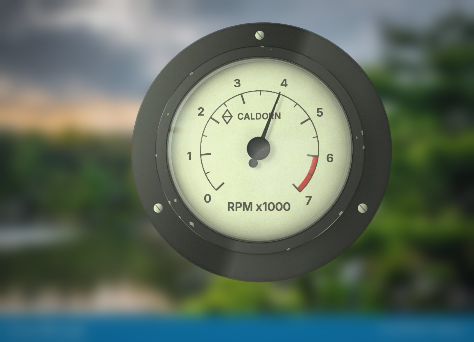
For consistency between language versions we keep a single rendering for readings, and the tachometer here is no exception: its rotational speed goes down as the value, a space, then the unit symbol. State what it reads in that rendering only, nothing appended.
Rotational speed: 4000 rpm
